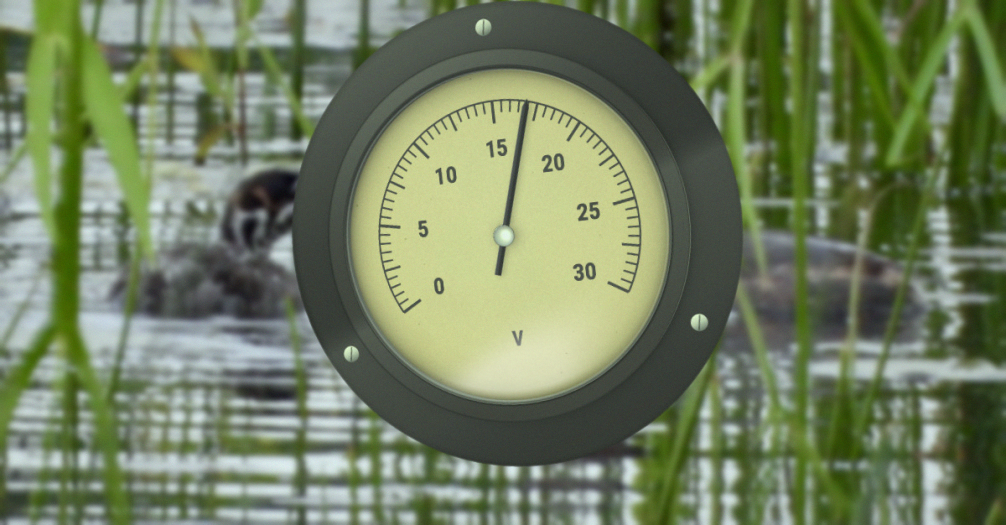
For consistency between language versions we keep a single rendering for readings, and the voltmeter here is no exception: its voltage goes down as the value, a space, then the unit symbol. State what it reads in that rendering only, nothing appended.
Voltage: 17 V
